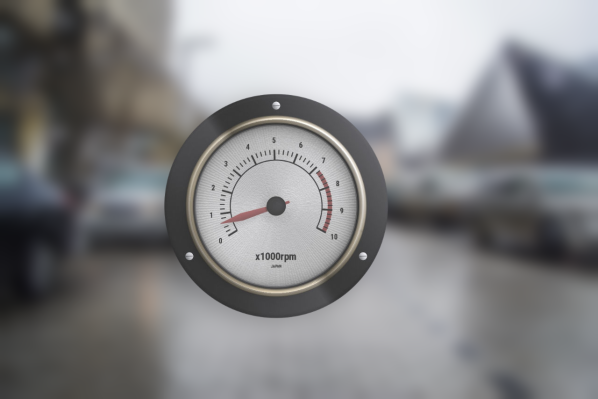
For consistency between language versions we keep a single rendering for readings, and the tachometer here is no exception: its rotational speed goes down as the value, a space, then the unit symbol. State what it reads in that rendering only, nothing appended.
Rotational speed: 600 rpm
